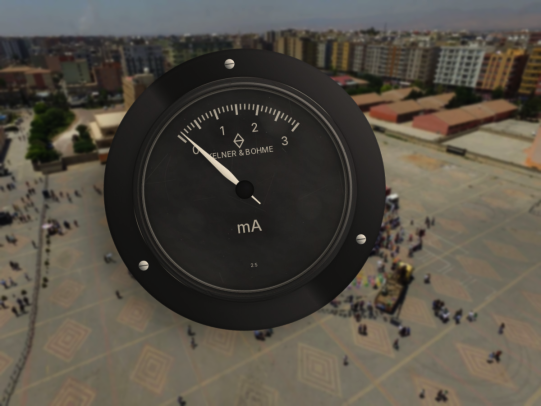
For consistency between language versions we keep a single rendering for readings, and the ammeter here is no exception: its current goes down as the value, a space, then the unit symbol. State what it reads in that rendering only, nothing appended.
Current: 0.1 mA
